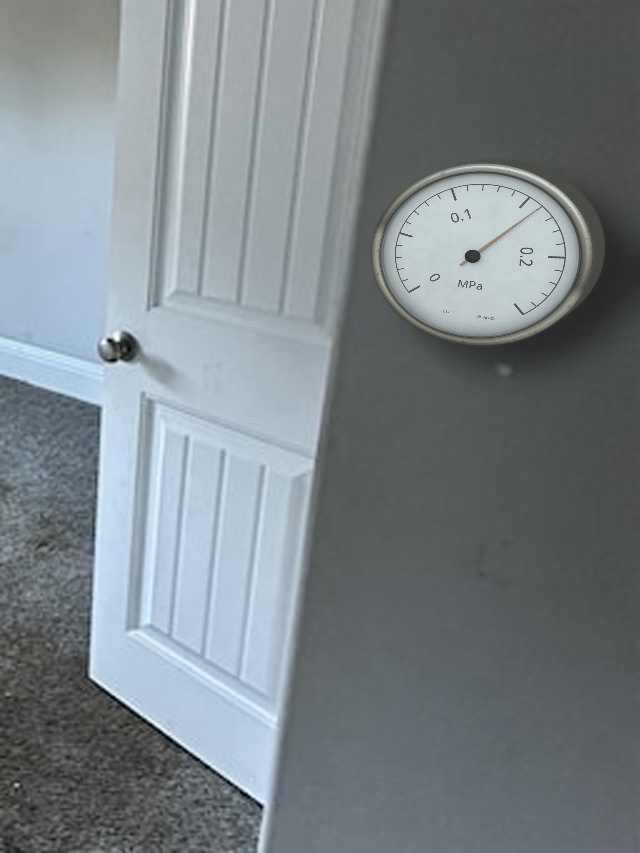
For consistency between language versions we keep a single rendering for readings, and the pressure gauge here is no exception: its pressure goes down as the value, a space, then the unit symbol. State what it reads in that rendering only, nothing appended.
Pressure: 0.16 MPa
